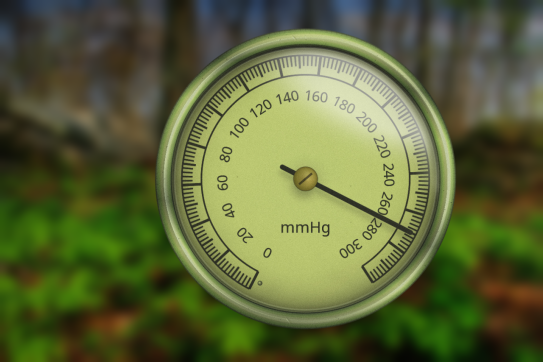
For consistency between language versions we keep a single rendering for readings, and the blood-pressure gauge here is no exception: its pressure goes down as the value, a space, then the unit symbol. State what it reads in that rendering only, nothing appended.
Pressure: 270 mmHg
